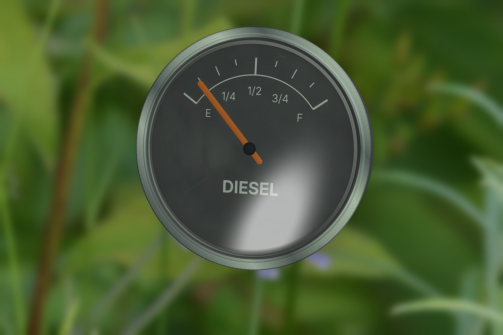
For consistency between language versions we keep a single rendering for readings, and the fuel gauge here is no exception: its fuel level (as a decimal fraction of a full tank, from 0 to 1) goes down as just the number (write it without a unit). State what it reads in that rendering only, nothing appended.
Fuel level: 0.125
